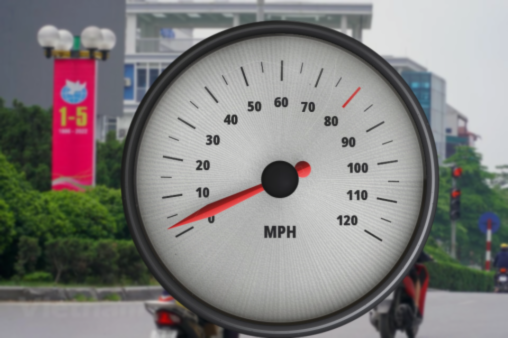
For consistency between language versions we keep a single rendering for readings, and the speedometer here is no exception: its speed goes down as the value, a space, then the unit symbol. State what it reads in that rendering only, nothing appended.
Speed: 2.5 mph
